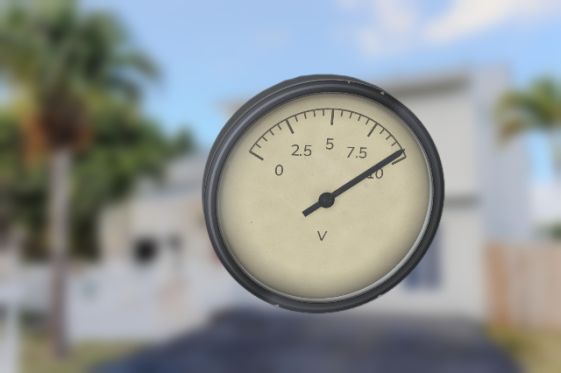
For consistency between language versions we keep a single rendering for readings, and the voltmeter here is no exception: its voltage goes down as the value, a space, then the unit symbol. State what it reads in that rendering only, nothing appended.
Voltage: 9.5 V
